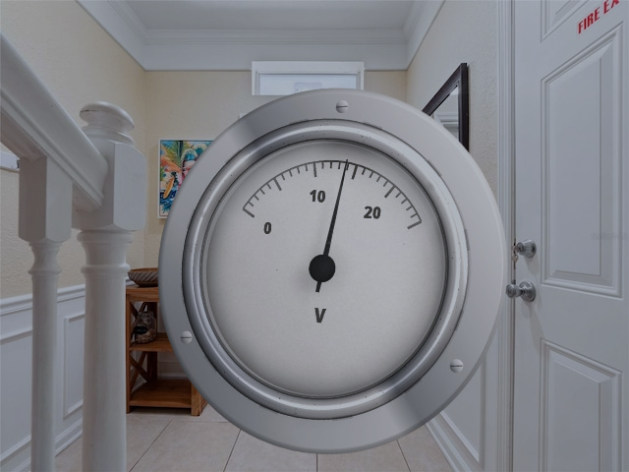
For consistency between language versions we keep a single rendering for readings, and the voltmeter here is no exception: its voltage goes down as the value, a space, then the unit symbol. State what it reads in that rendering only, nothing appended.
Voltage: 14 V
